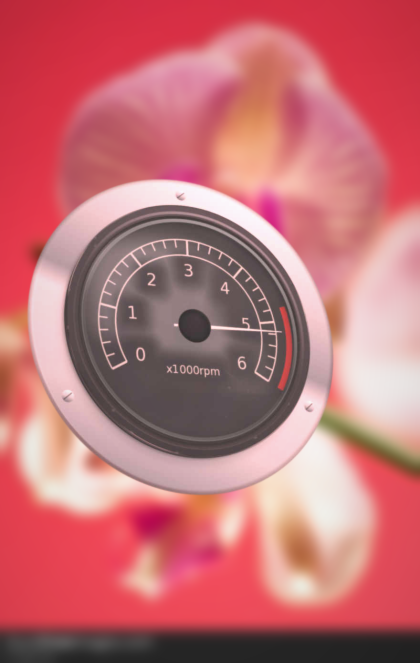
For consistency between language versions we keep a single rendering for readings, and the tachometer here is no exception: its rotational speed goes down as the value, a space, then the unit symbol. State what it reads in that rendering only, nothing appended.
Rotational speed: 5200 rpm
